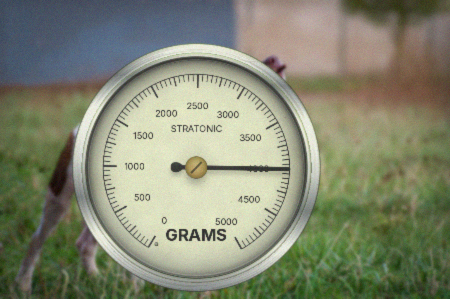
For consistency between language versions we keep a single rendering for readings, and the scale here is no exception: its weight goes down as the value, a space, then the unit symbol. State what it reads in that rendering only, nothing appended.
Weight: 4000 g
